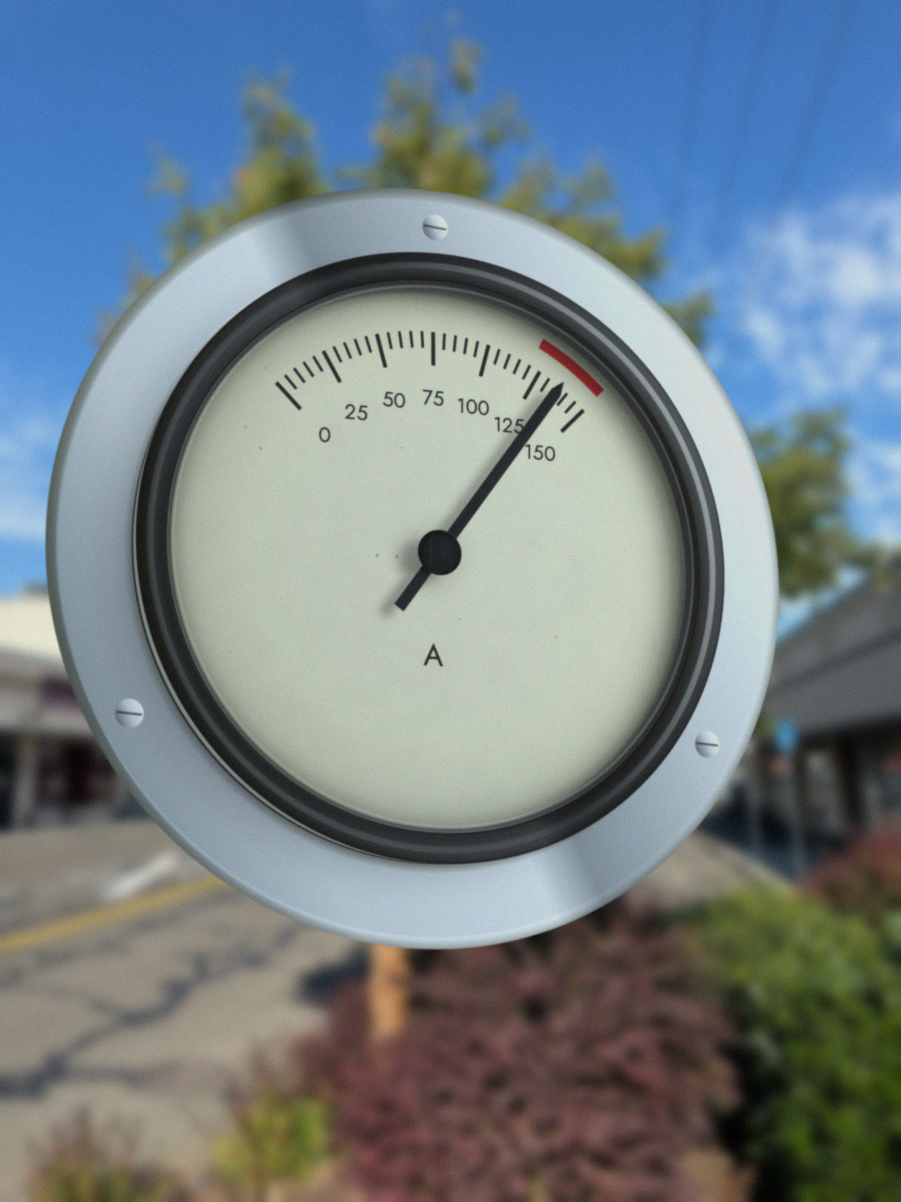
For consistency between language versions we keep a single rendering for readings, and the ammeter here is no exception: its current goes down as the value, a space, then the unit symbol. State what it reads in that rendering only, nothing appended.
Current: 135 A
